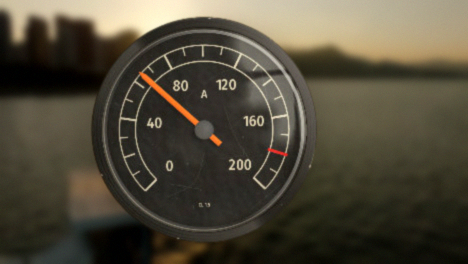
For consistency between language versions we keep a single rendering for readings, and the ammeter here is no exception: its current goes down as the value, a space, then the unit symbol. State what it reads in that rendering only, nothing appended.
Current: 65 A
